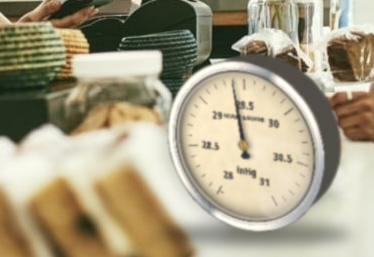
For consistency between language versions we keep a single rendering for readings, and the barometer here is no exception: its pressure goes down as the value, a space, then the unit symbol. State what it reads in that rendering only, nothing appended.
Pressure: 29.4 inHg
